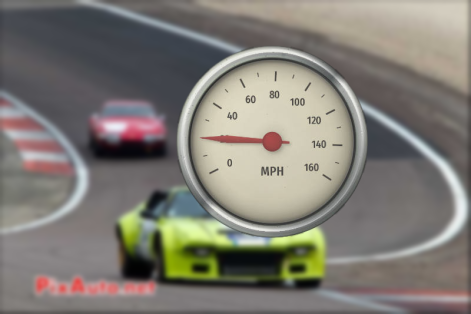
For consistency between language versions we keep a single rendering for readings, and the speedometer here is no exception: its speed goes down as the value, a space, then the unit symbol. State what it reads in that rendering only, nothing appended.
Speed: 20 mph
